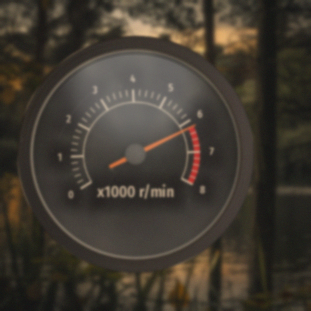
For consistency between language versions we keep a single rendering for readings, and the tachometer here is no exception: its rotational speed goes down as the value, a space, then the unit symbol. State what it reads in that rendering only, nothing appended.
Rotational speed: 6200 rpm
